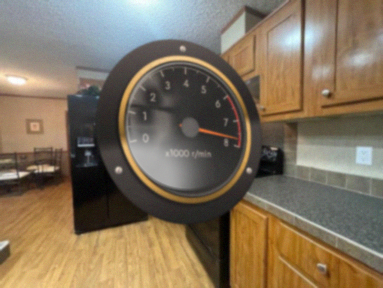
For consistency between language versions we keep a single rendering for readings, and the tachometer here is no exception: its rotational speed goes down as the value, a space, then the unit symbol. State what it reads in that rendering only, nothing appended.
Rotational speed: 7750 rpm
